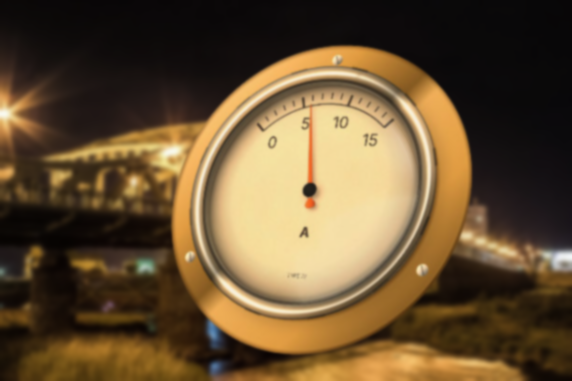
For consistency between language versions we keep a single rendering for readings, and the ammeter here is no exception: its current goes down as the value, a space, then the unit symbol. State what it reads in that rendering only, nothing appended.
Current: 6 A
